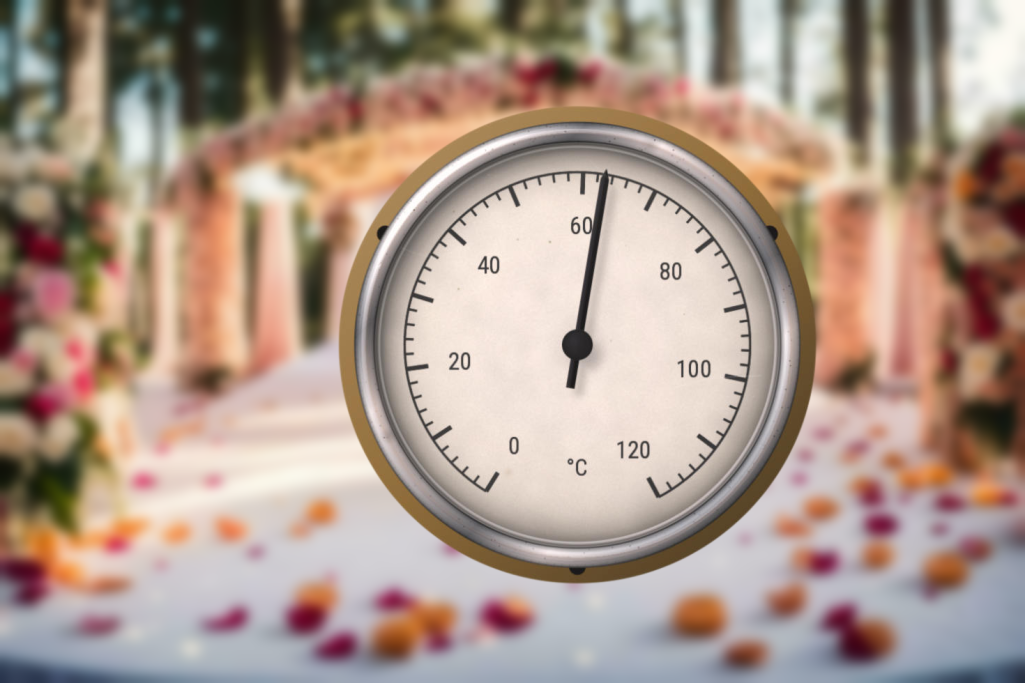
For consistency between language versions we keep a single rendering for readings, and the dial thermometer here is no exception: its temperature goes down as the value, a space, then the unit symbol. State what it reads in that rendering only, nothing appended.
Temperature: 63 °C
